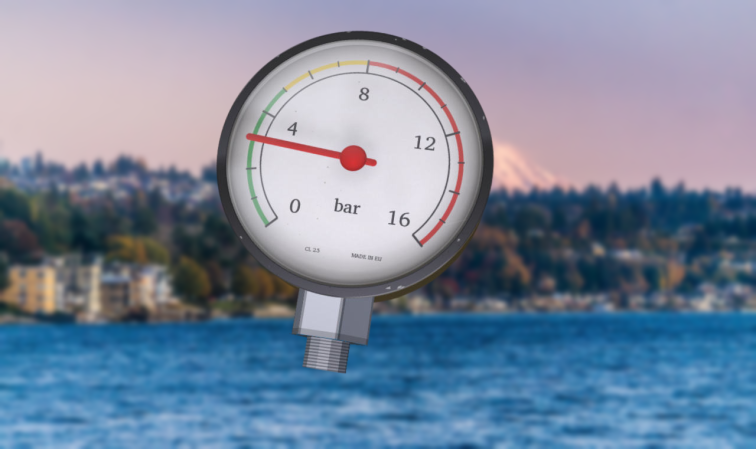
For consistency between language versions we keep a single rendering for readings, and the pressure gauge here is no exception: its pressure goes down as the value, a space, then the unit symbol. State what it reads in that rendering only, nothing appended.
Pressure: 3 bar
